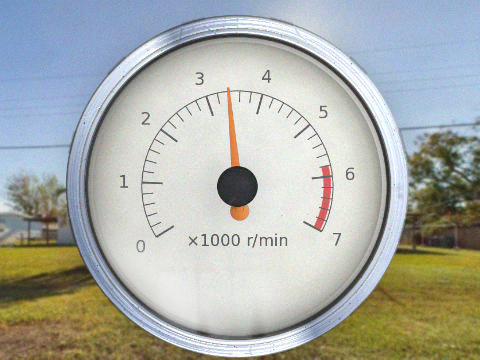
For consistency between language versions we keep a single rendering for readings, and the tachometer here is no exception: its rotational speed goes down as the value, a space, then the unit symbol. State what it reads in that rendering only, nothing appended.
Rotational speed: 3400 rpm
